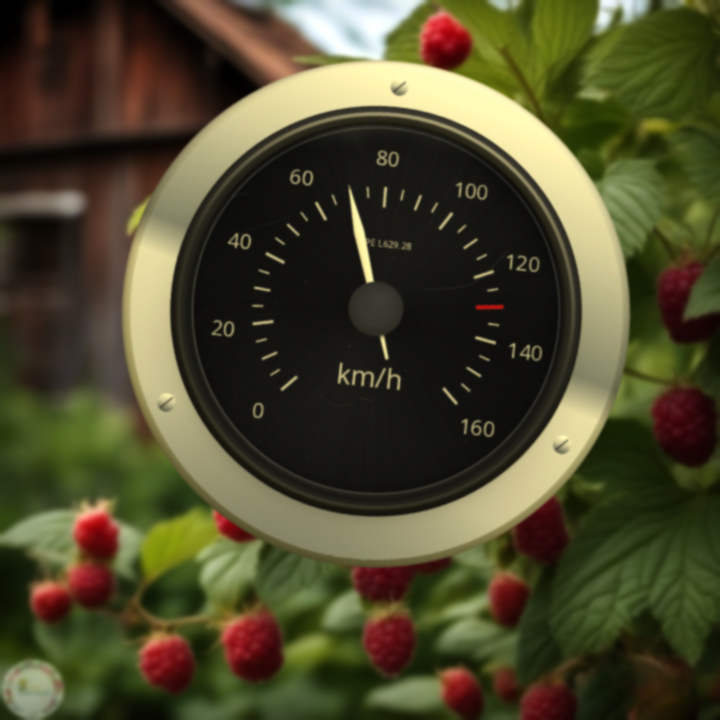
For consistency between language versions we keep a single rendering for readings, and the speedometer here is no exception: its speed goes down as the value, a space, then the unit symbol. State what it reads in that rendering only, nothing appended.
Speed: 70 km/h
